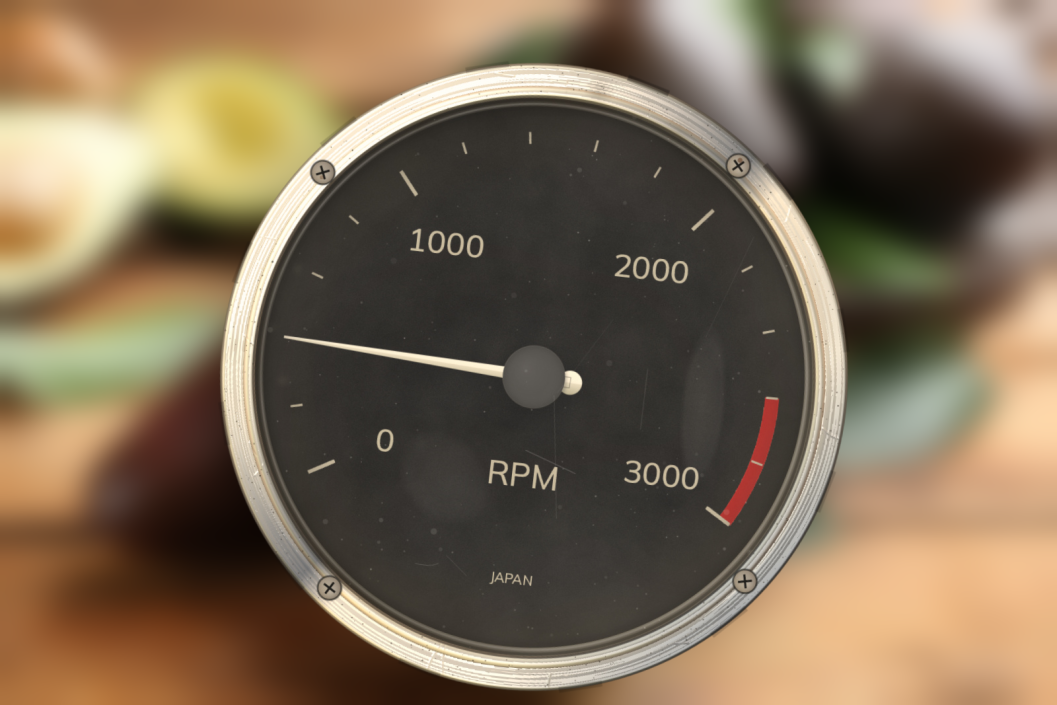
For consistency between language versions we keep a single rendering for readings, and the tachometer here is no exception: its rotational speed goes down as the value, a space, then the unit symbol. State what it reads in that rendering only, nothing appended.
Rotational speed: 400 rpm
